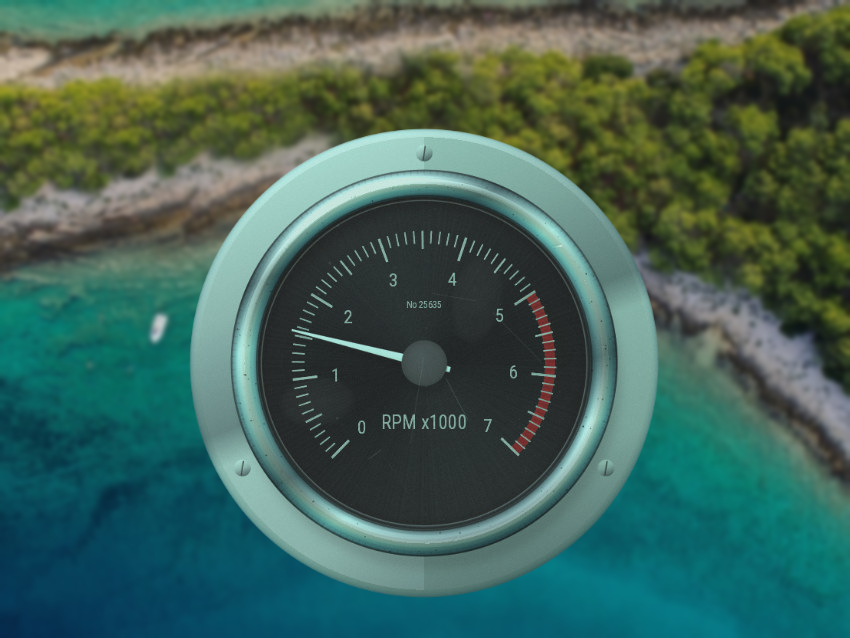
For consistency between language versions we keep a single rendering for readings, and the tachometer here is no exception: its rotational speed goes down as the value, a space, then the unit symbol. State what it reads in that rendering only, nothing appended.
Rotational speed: 1550 rpm
